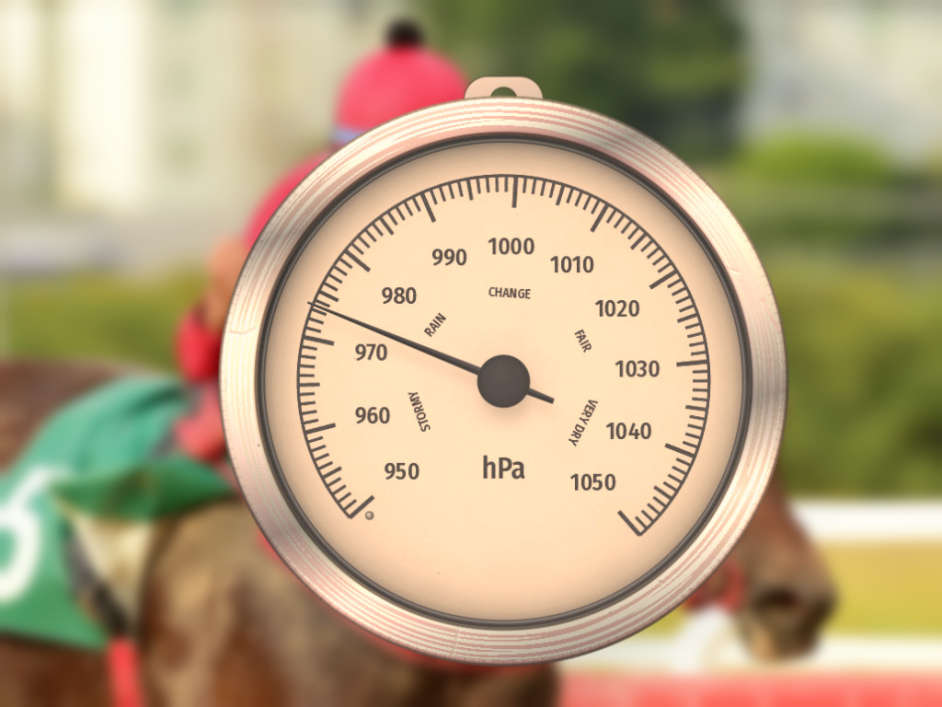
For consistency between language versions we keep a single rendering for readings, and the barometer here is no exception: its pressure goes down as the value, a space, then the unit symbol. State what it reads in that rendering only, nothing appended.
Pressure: 973.5 hPa
